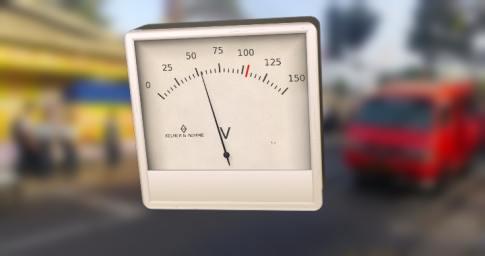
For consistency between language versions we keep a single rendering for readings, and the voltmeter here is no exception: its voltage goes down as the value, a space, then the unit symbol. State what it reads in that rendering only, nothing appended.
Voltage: 55 V
